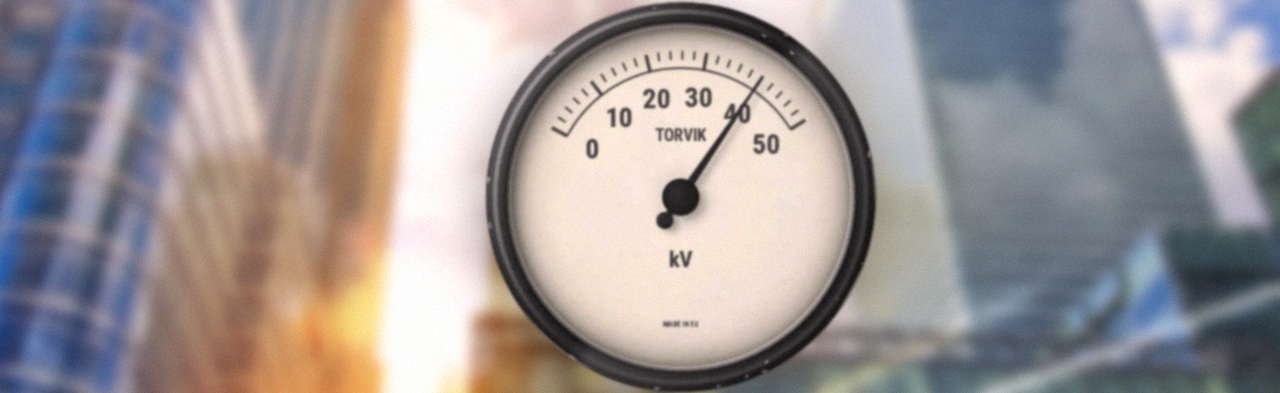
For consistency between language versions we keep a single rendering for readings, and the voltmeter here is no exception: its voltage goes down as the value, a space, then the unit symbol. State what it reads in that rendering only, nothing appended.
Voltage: 40 kV
